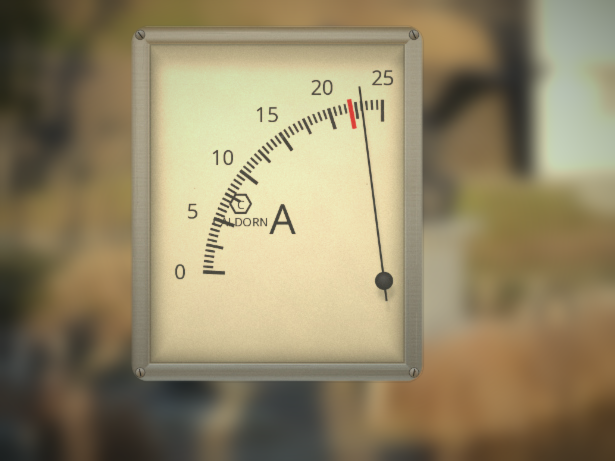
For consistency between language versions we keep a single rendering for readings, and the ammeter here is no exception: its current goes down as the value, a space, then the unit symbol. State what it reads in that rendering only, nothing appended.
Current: 23 A
